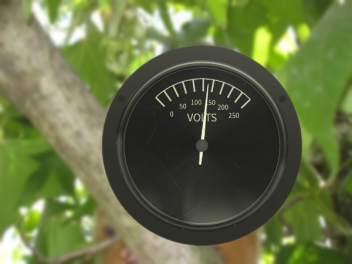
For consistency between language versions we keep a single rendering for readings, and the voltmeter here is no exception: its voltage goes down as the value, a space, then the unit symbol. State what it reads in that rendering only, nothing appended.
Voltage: 137.5 V
